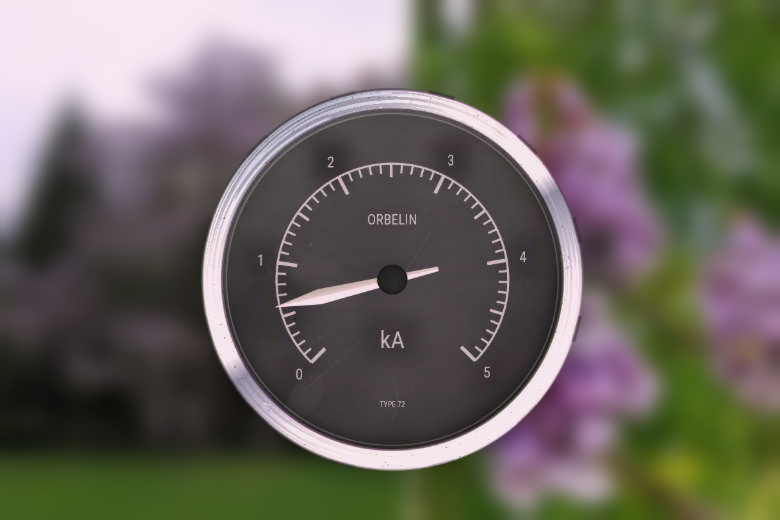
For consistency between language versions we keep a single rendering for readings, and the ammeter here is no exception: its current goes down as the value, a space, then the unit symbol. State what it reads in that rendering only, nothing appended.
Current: 0.6 kA
